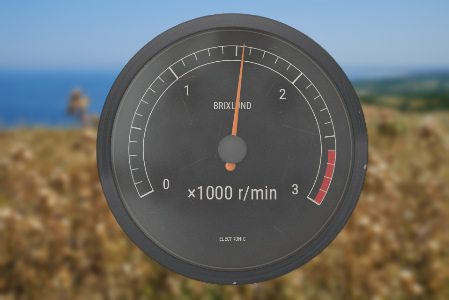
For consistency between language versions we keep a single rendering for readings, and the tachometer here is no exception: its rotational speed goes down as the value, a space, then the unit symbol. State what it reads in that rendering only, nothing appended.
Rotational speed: 1550 rpm
